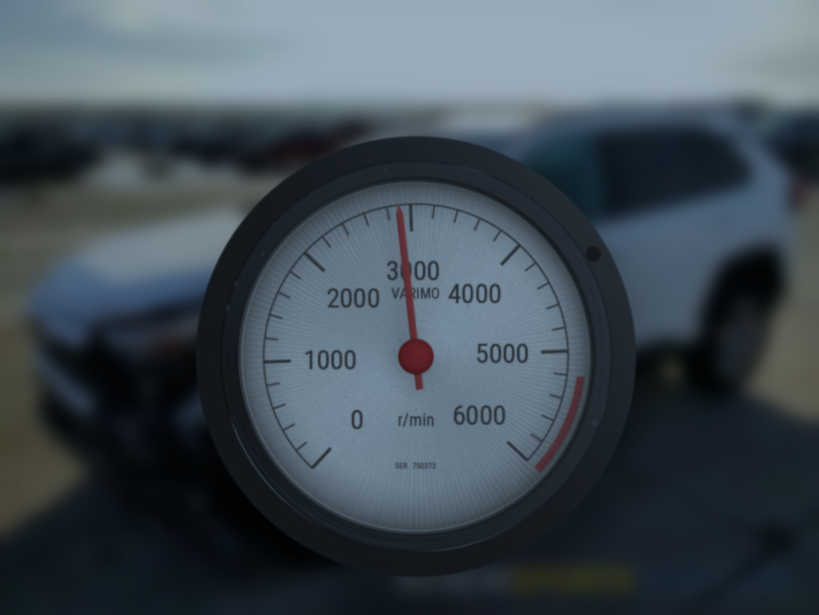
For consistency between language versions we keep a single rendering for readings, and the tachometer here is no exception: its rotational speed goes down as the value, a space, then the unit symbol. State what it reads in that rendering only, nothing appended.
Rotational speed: 2900 rpm
